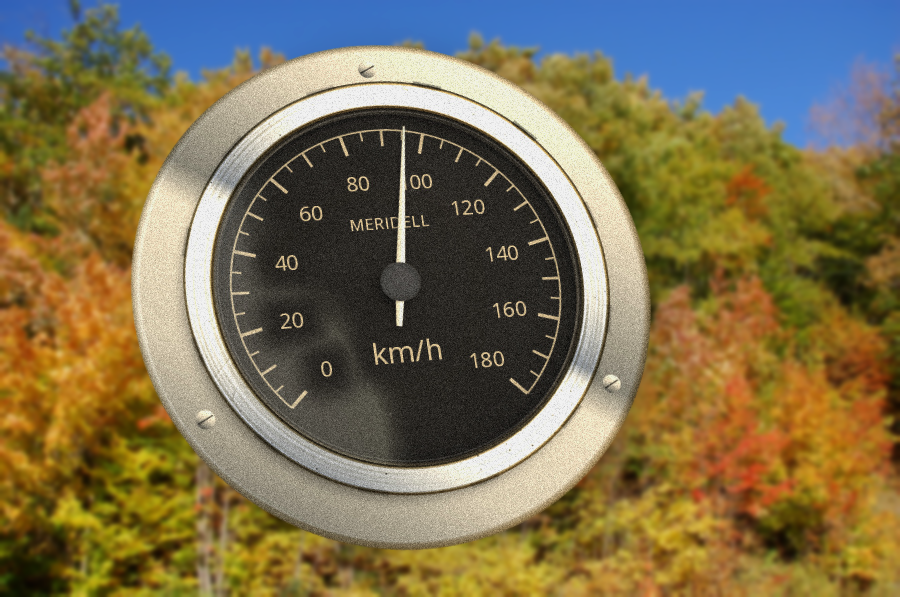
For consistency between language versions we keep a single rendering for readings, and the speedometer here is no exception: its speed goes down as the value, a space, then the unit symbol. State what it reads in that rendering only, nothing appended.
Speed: 95 km/h
